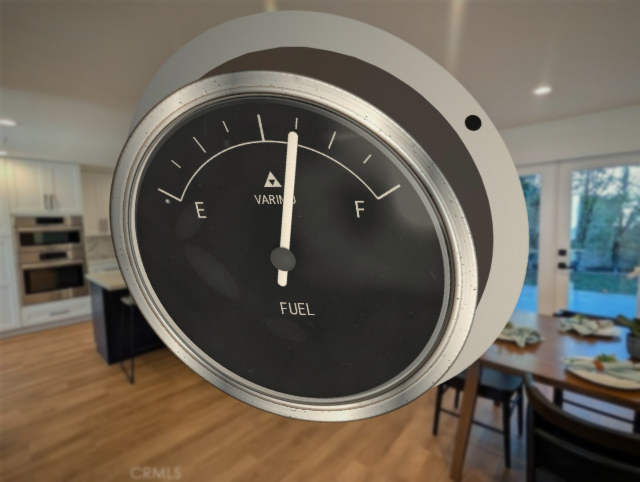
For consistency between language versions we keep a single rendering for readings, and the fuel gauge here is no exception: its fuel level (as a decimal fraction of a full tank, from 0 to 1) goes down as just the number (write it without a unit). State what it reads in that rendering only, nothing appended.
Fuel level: 0.625
